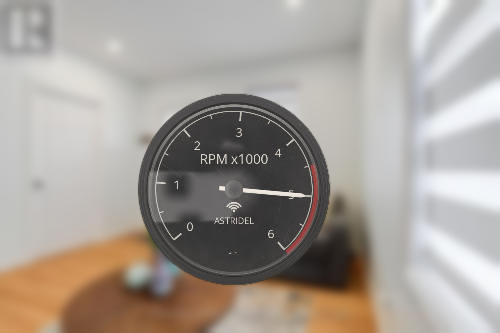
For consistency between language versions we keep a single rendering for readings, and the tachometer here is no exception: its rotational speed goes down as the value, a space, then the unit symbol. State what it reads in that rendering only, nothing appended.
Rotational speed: 5000 rpm
